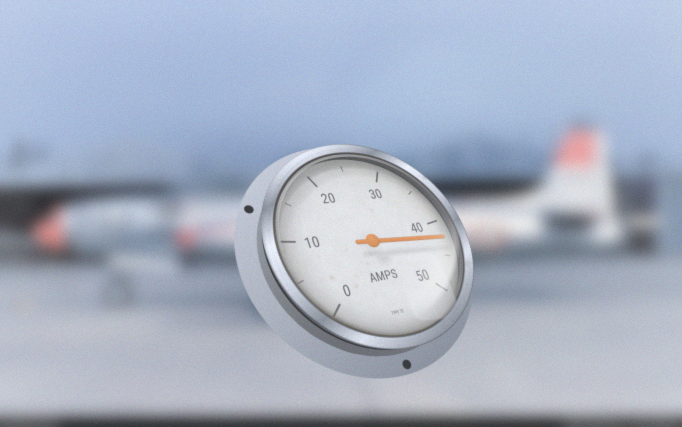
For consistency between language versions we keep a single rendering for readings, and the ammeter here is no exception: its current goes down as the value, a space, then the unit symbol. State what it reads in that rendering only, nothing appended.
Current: 42.5 A
